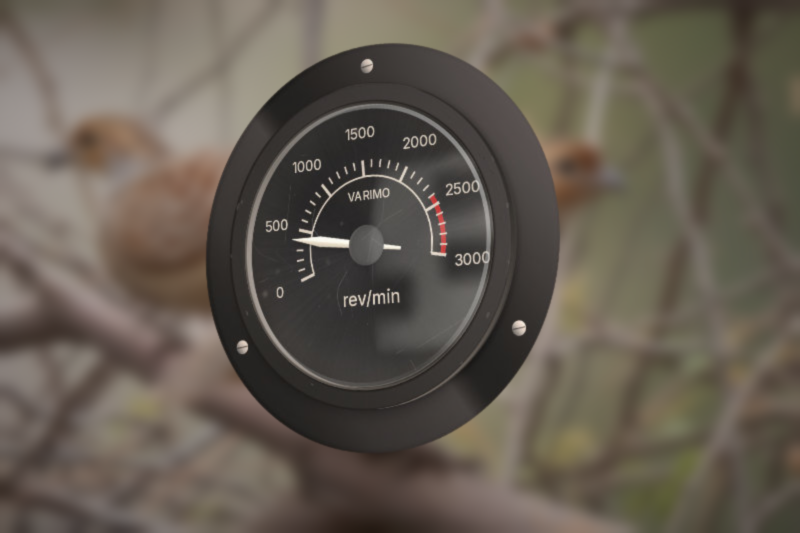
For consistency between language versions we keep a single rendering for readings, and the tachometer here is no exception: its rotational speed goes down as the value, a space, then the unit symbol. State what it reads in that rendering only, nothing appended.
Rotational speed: 400 rpm
